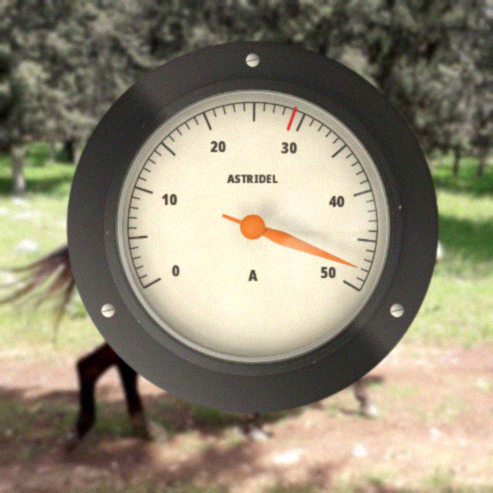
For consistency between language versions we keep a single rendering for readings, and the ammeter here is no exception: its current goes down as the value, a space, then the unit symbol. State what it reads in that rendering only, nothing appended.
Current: 48 A
